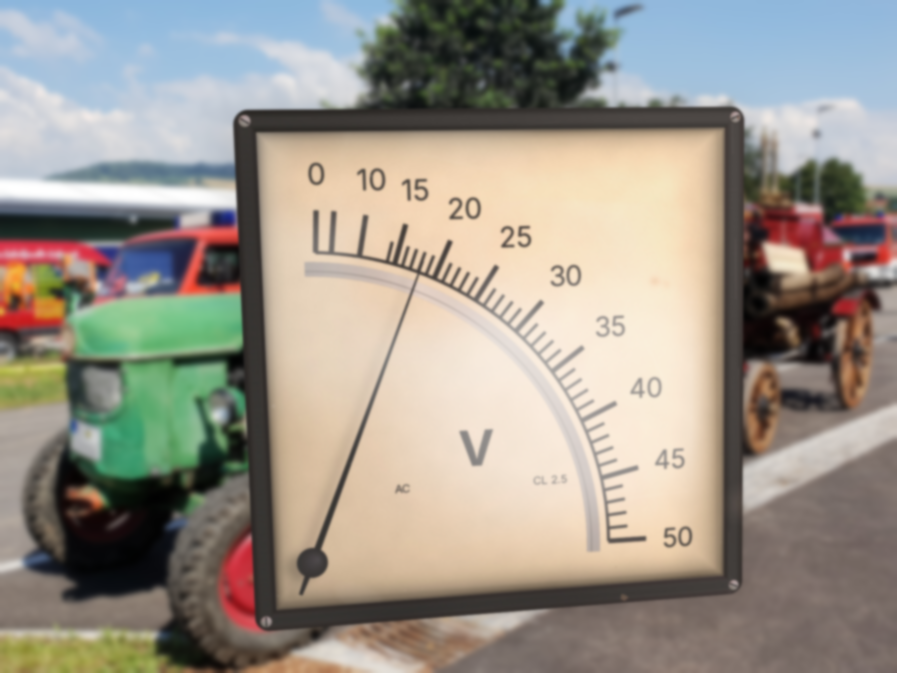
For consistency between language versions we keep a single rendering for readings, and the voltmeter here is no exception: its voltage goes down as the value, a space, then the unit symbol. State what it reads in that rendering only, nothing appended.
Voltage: 18 V
